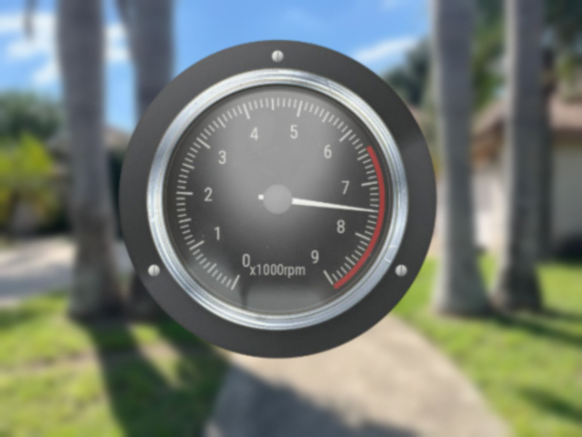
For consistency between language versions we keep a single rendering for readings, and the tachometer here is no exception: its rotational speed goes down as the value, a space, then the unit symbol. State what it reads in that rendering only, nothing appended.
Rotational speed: 7500 rpm
